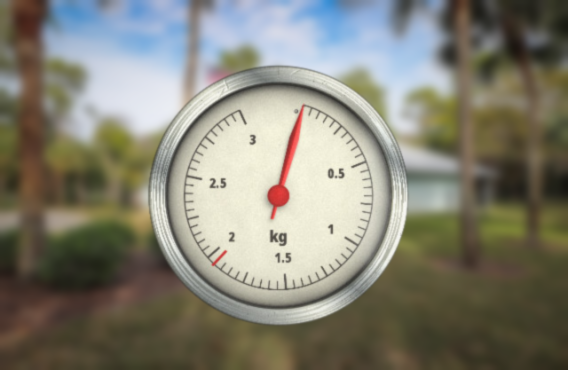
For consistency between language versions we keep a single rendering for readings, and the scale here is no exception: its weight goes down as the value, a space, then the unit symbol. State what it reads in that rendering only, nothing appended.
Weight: 0 kg
